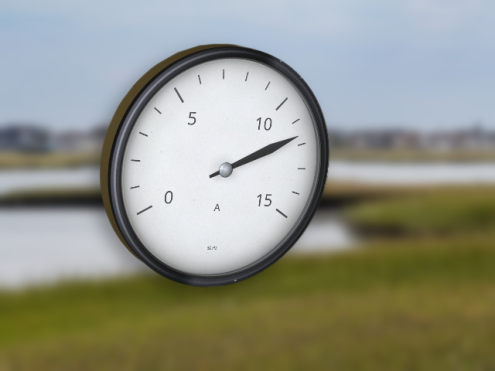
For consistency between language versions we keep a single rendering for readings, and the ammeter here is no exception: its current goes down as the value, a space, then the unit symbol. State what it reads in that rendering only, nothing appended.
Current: 11.5 A
